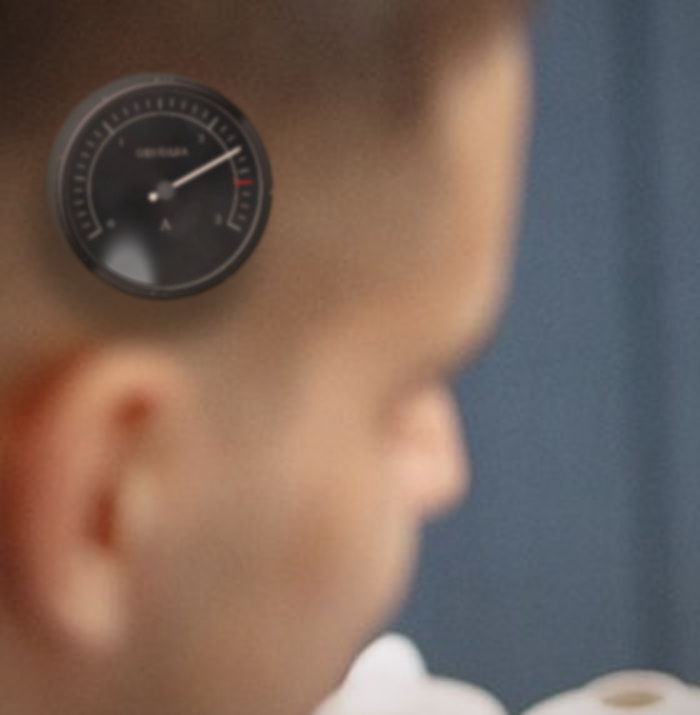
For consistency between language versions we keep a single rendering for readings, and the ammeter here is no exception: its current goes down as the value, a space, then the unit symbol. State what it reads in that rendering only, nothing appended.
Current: 2.3 A
